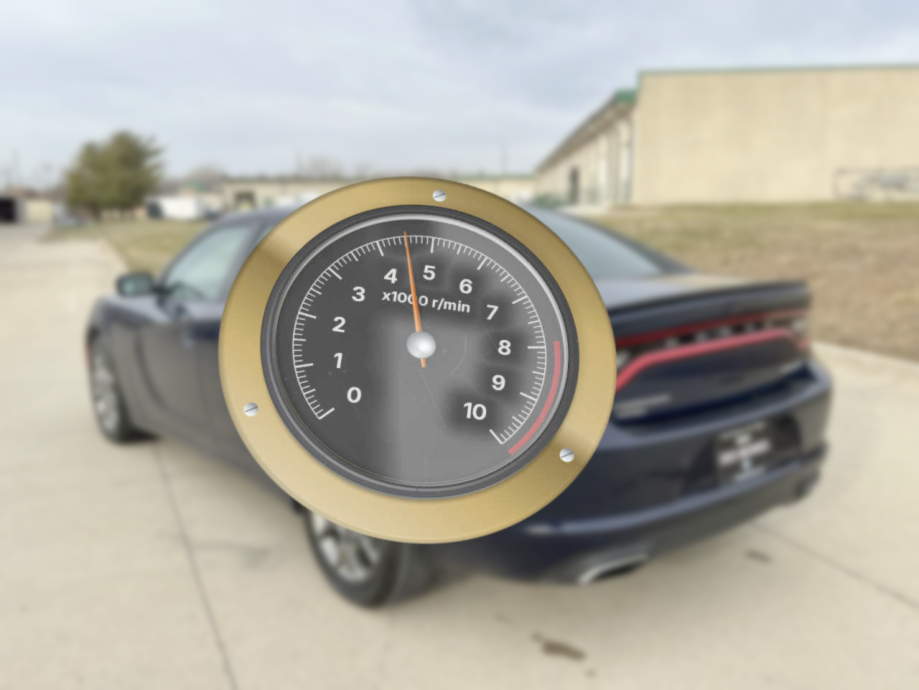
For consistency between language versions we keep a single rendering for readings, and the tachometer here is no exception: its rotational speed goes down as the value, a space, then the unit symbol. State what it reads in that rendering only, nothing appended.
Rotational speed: 4500 rpm
